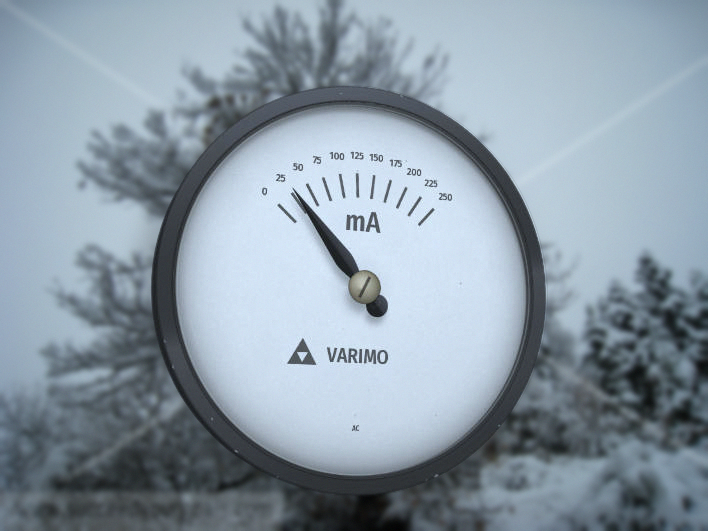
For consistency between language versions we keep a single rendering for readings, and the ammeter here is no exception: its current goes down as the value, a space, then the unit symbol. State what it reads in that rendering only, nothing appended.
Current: 25 mA
